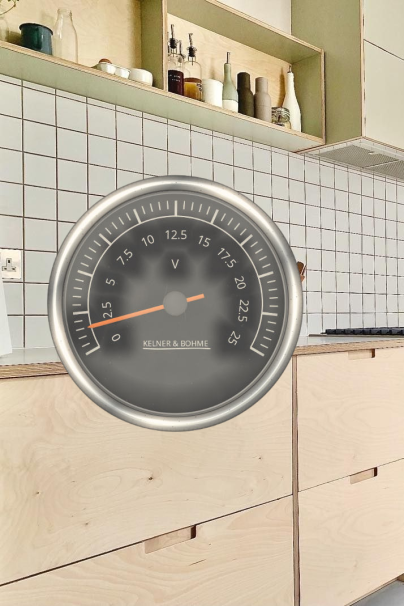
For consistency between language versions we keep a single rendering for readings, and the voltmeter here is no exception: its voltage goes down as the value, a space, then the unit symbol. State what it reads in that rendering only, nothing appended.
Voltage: 1.5 V
